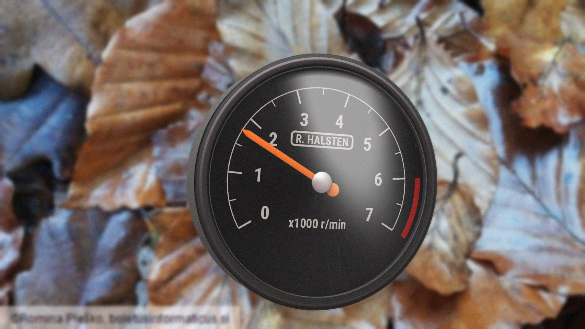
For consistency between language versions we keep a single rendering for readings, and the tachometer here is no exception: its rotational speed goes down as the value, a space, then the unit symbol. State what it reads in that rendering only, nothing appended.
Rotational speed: 1750 rpm
